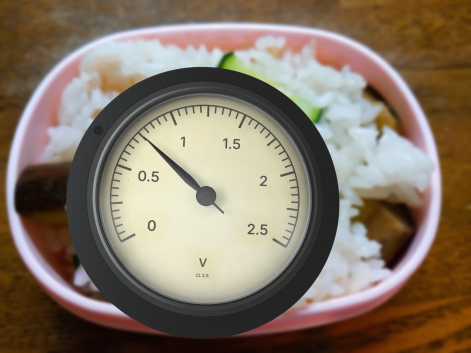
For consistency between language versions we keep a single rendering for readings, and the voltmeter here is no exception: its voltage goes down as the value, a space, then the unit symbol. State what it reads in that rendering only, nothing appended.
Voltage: 0.75 V
